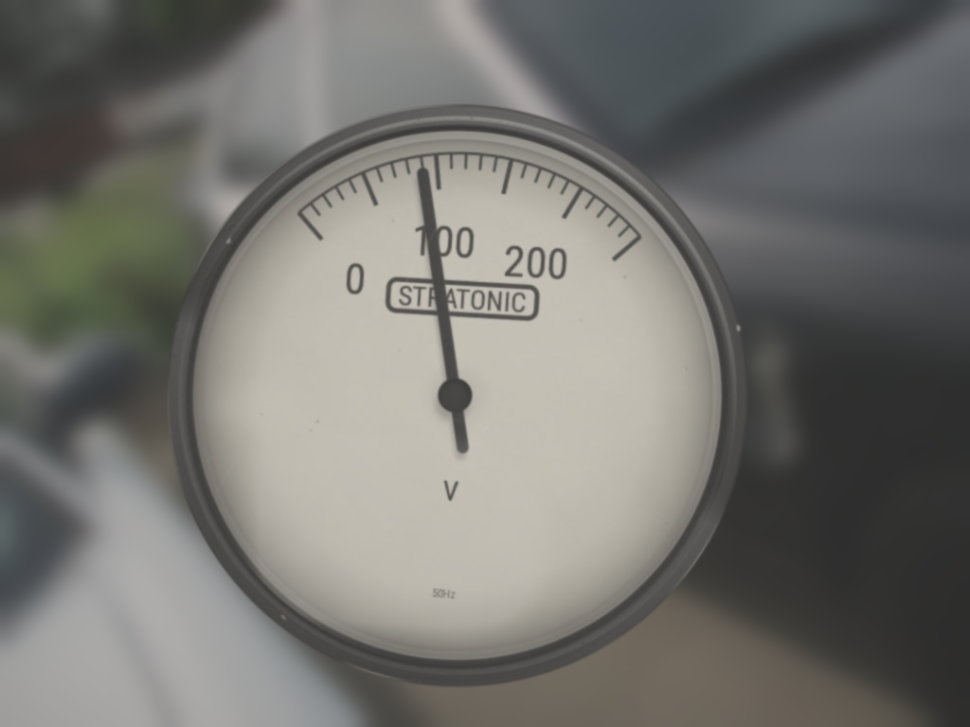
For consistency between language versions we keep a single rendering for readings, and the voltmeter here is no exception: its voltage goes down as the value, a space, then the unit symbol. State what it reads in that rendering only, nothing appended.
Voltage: 90 V
